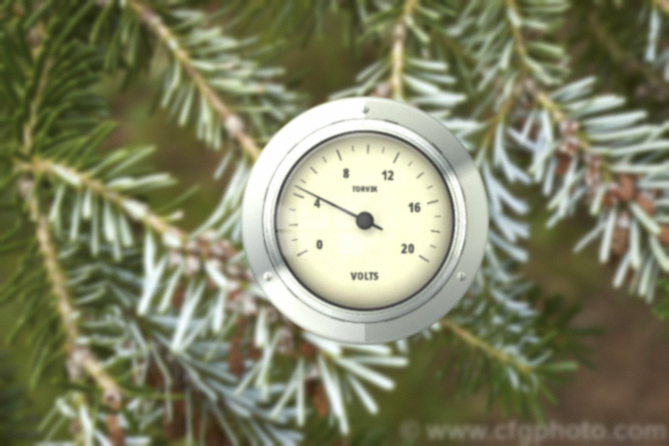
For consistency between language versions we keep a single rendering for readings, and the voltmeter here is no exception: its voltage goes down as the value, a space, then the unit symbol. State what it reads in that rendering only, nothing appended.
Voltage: 4.5 V
